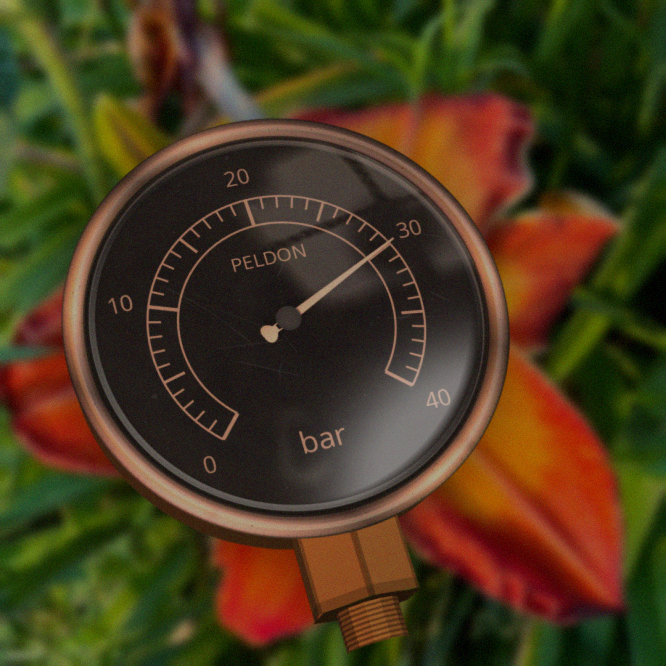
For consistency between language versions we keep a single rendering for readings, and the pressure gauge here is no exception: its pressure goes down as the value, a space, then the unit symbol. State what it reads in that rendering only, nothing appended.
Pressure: 30 bar
